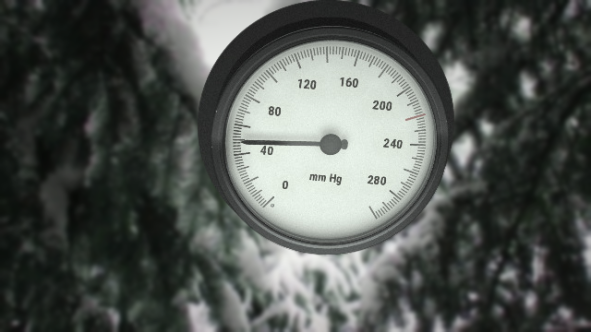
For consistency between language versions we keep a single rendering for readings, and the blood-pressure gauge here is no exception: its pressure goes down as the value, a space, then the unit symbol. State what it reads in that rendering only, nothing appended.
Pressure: 50 mmHg
